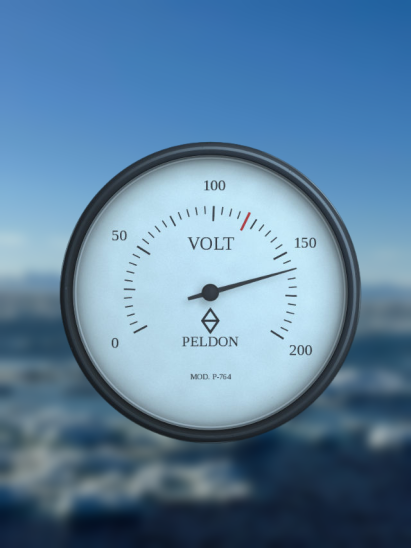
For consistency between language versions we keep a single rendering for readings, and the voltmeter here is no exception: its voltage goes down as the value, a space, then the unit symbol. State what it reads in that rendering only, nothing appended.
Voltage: 160 V
